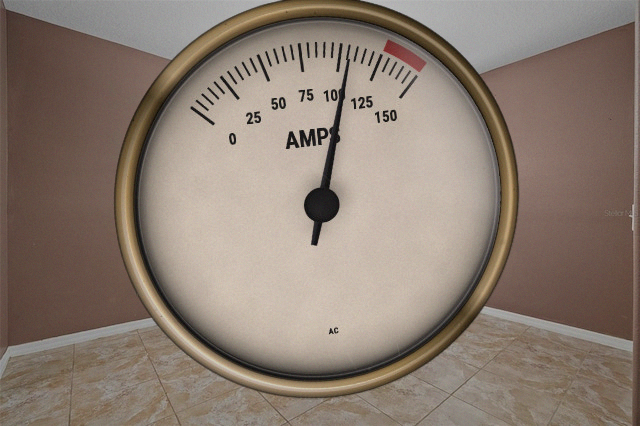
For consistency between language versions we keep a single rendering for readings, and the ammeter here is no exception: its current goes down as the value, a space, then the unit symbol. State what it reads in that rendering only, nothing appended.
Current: 105 A
